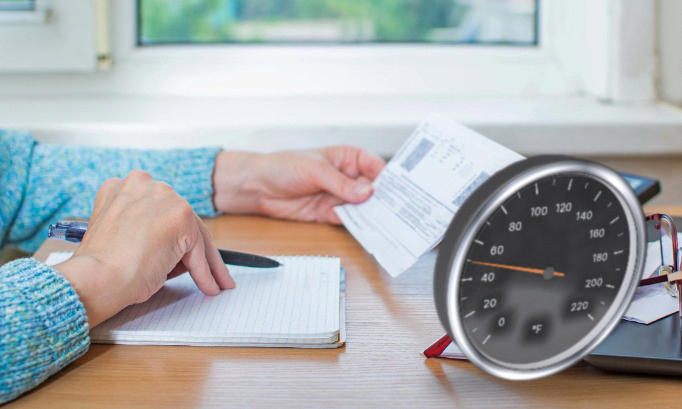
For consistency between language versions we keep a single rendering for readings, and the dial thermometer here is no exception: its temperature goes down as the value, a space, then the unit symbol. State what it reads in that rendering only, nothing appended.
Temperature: 50 °F
